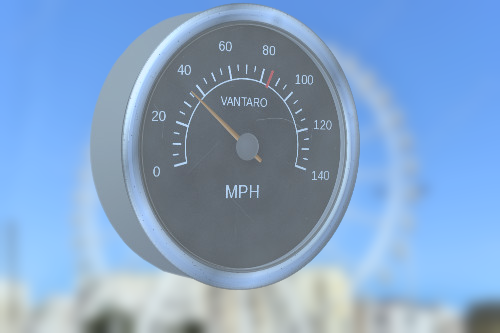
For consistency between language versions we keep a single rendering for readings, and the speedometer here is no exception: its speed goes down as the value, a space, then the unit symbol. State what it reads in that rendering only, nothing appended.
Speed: 35 mph
